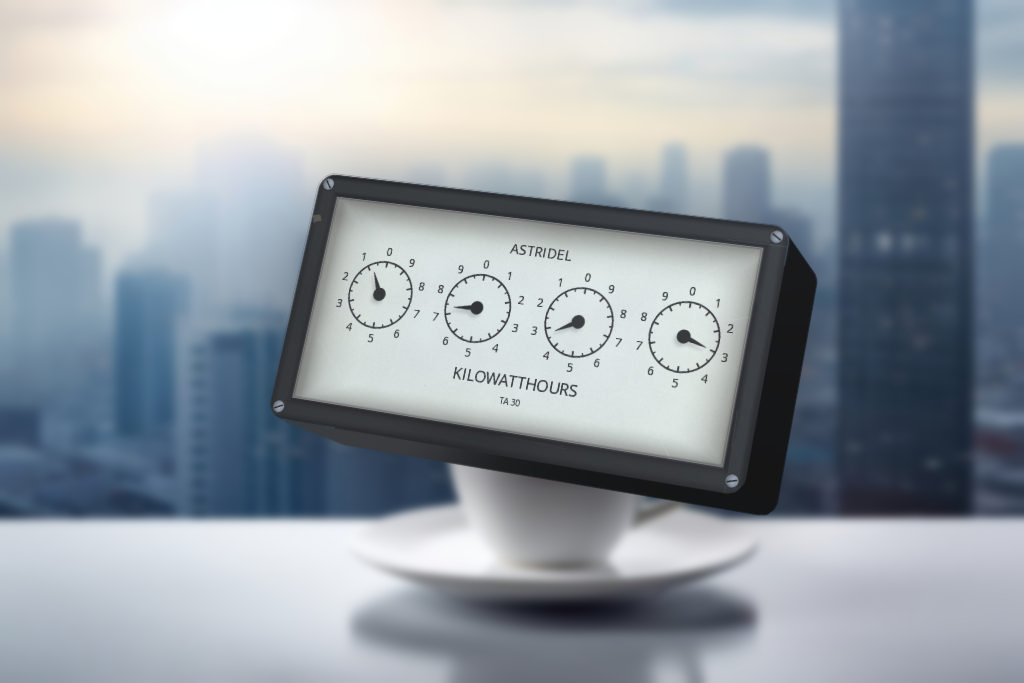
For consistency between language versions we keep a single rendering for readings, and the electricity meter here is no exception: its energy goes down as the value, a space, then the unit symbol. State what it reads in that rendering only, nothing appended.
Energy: 733 kWh
